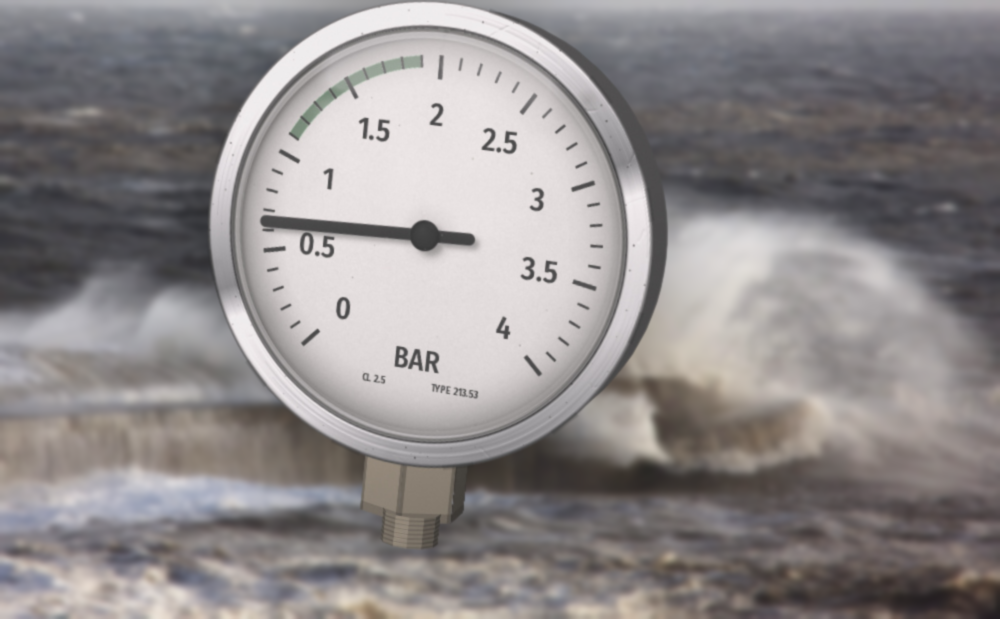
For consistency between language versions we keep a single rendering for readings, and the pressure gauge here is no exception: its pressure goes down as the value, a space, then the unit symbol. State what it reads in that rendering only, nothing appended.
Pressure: 0.65 bar
